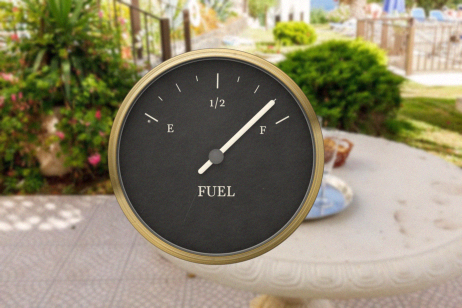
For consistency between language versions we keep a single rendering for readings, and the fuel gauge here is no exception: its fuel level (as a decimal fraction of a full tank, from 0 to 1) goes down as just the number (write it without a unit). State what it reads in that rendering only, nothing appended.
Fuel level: 0.875
